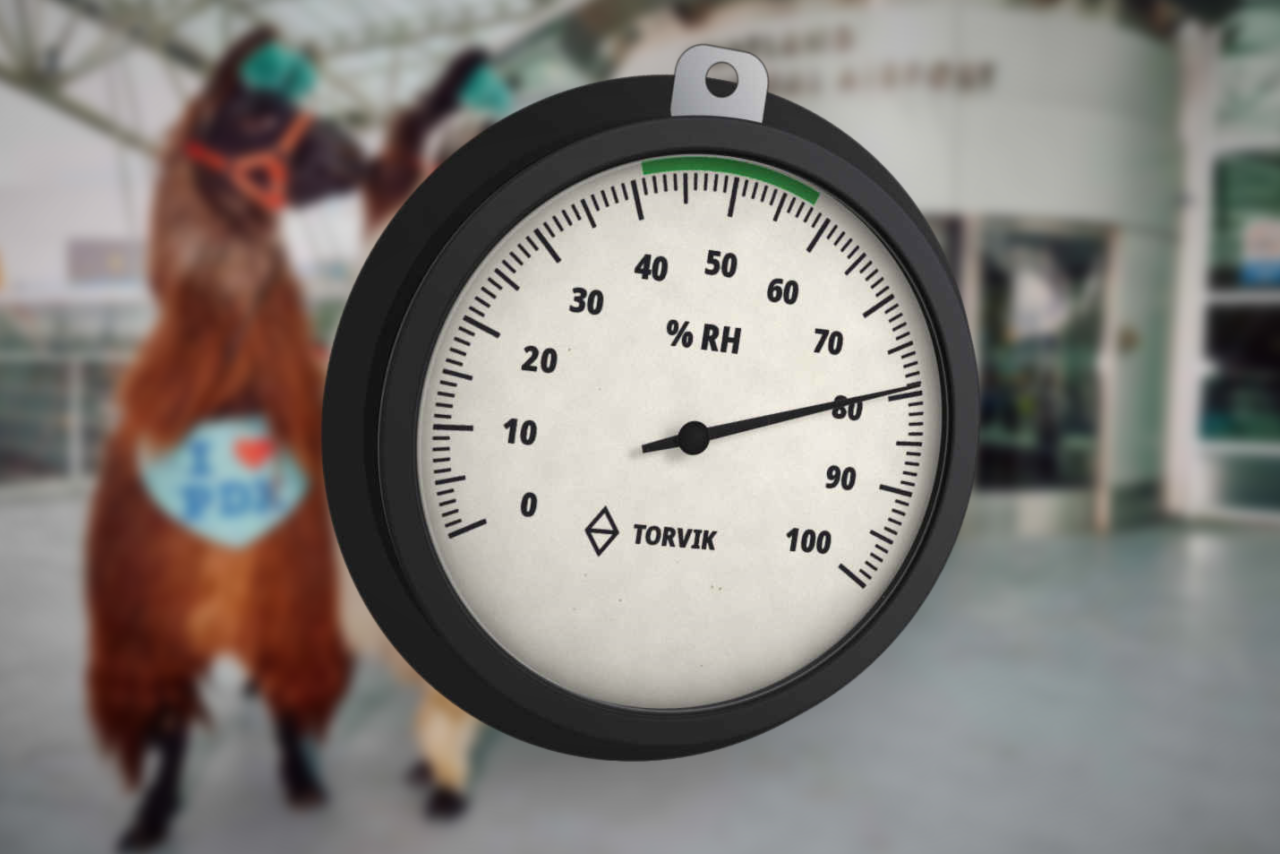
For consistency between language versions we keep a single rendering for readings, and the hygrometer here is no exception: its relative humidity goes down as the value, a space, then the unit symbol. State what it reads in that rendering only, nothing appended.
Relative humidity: 79 %
